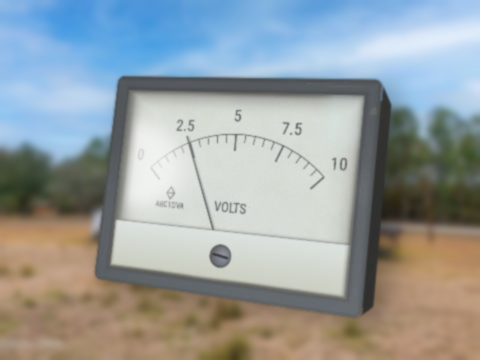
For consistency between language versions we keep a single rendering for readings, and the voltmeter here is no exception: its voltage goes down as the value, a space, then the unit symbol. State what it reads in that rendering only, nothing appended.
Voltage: 2.5 V
